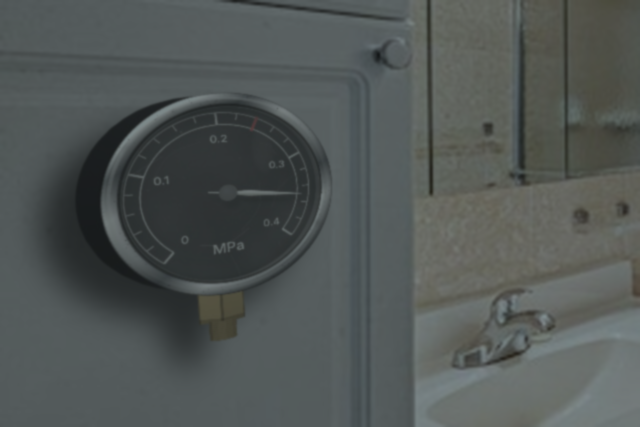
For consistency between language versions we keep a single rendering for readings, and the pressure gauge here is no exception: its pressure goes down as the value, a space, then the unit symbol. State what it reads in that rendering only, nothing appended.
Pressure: 0.35 MPa
